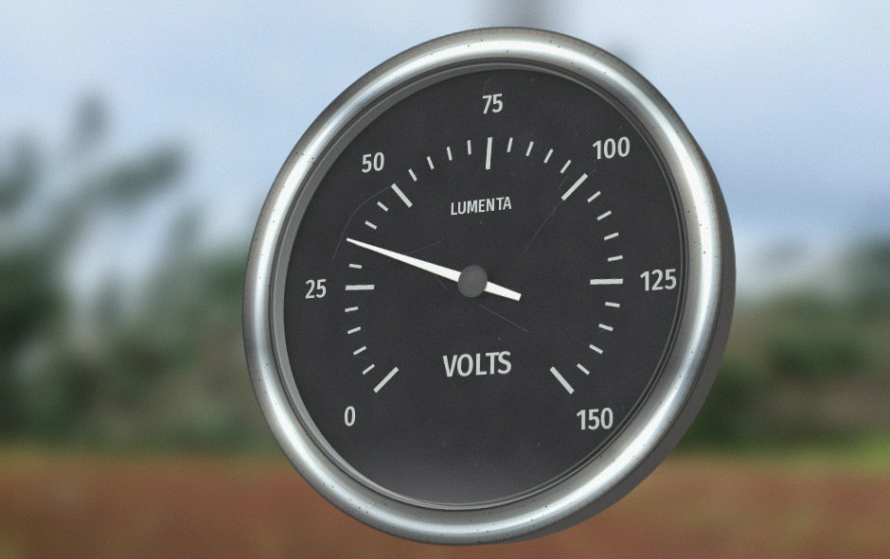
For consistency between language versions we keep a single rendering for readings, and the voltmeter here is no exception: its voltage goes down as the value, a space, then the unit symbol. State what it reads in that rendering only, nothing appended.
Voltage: 35 V
